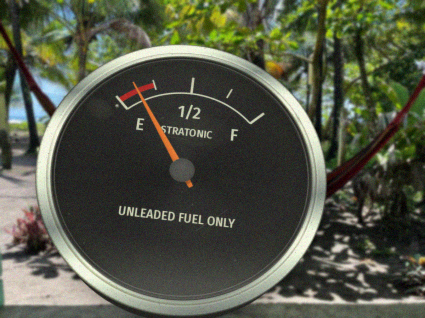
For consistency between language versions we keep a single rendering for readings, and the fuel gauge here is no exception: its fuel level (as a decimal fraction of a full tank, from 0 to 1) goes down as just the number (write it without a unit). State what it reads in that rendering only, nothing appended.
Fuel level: 0.125
